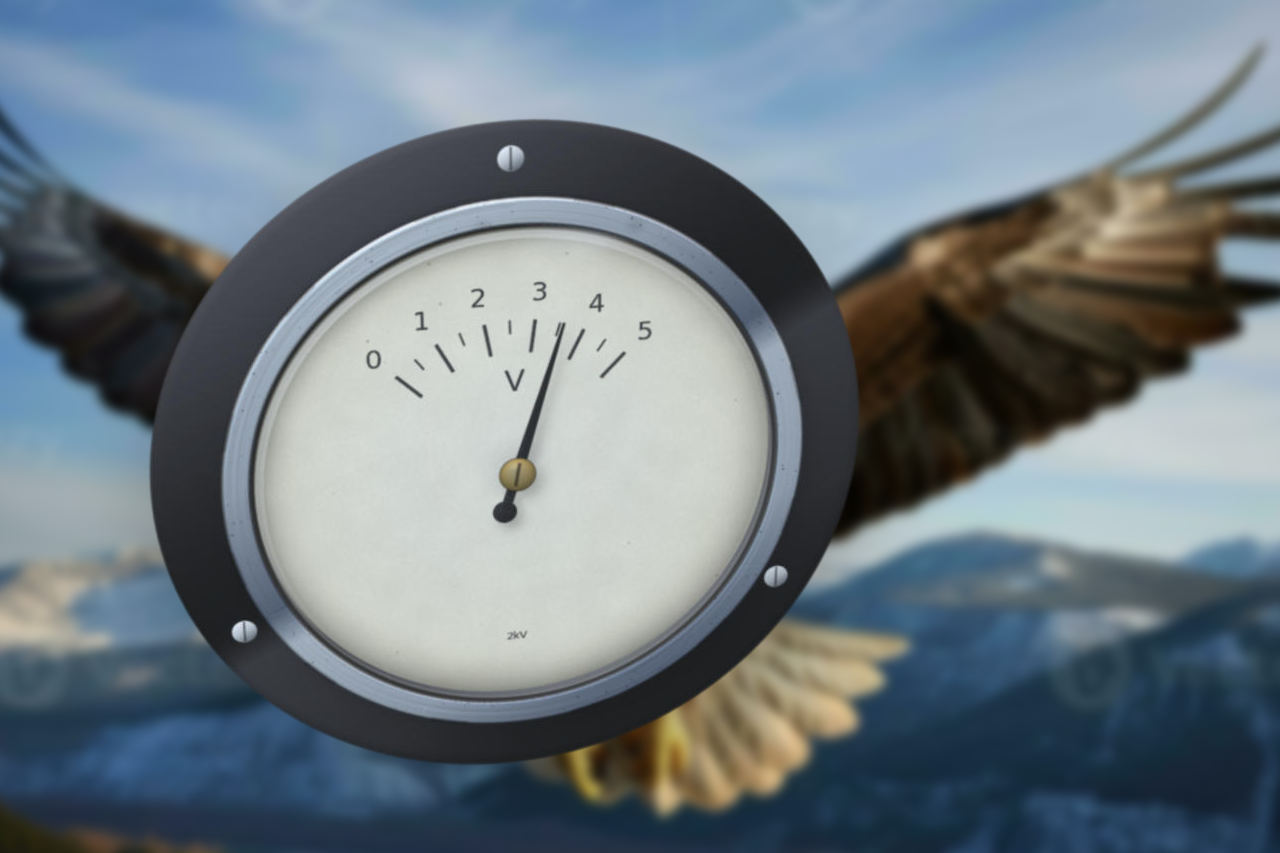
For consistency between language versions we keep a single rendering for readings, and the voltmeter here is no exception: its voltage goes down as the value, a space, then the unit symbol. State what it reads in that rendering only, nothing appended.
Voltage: 3.5 V
